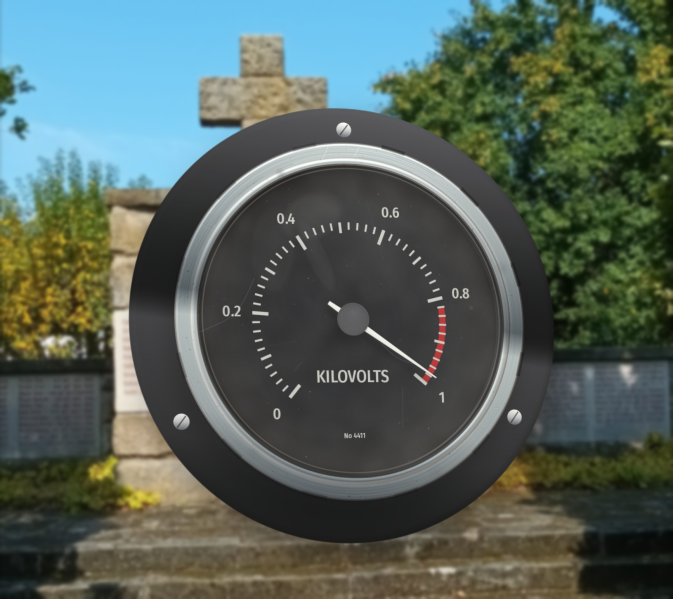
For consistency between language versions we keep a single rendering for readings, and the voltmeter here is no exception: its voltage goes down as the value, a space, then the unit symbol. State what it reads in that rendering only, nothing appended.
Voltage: 0.98 kV
